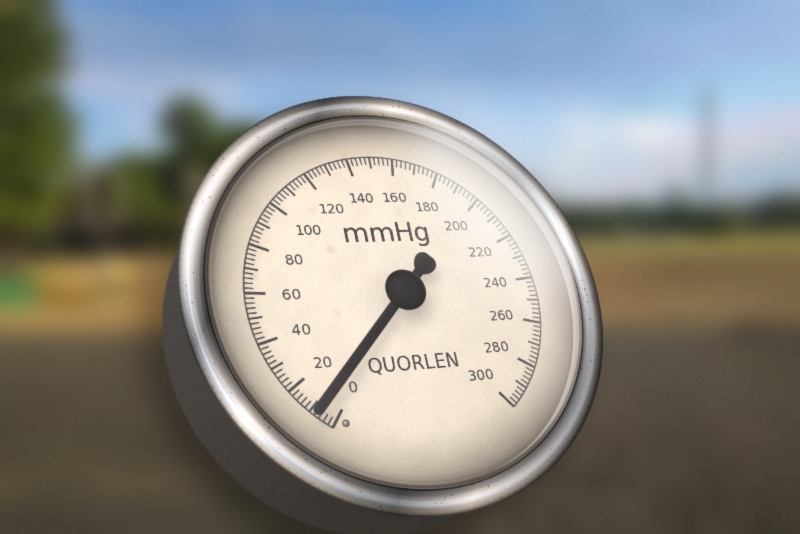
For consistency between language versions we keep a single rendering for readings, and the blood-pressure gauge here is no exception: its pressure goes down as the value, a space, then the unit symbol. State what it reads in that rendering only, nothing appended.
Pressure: 8 mmHg
